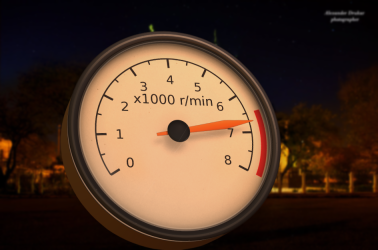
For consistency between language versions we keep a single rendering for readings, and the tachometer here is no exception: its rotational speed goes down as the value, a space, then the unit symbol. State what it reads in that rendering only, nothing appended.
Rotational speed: 6750 rpm
